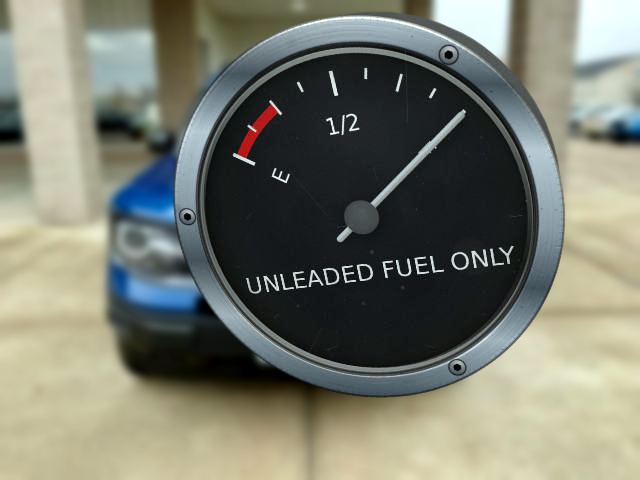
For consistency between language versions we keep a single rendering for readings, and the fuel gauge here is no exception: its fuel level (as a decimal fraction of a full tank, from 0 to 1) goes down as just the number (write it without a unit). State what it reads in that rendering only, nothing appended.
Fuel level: 1
